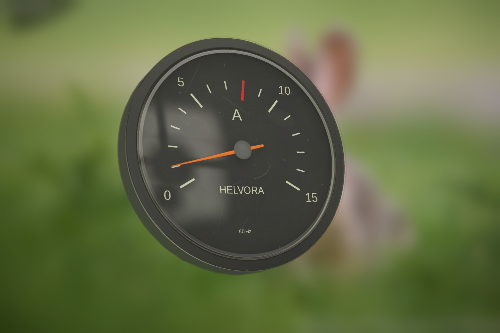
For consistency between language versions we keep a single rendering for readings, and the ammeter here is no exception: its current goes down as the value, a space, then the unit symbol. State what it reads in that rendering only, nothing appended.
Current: 1 A
